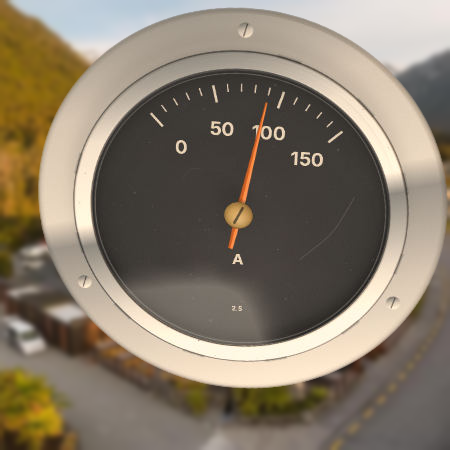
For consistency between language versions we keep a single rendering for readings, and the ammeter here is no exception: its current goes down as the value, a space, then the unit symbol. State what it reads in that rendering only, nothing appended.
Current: 90 A
